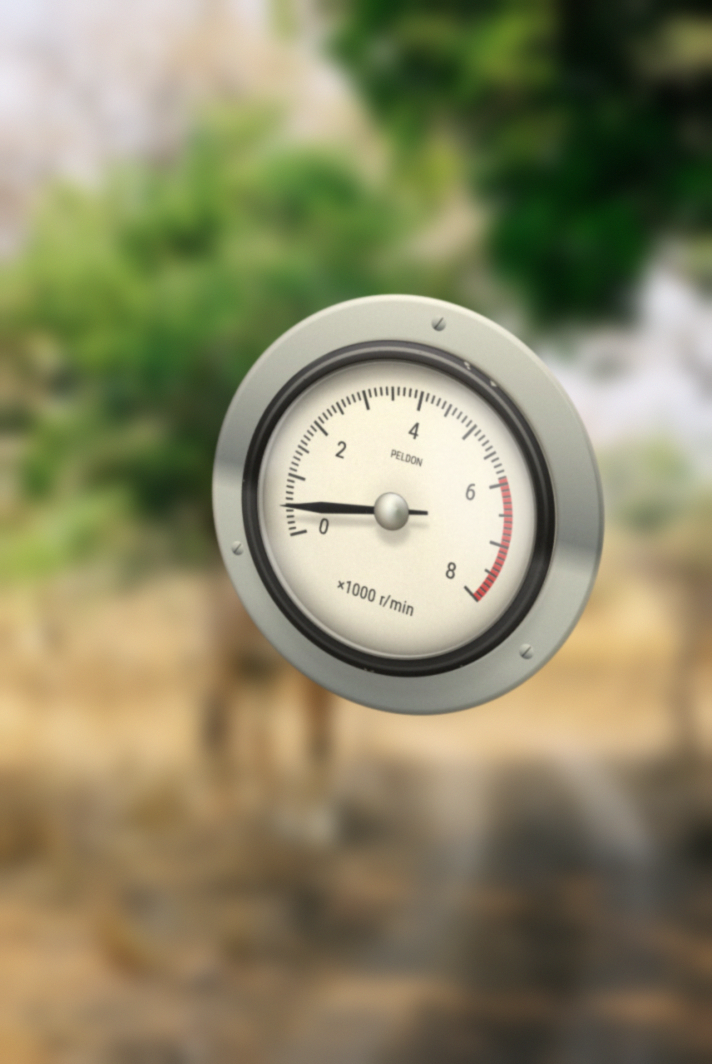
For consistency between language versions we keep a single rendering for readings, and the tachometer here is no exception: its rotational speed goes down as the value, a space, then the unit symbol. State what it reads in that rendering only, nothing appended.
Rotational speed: 500 rpm
